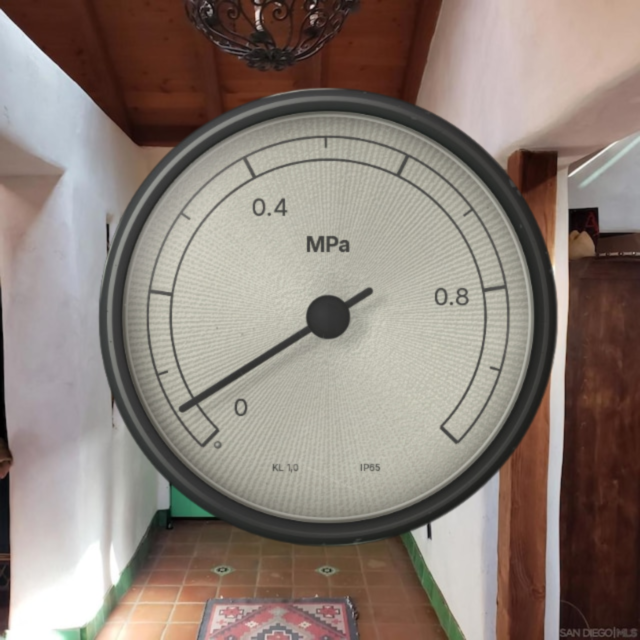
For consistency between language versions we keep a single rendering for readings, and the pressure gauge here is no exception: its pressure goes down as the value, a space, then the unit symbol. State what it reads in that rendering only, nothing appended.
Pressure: 0.05 MPa
